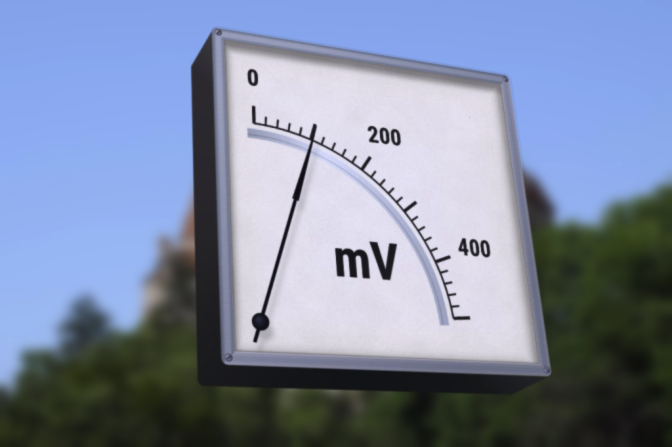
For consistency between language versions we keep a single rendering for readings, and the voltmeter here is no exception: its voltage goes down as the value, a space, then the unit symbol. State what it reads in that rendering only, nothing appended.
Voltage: 100 mV
